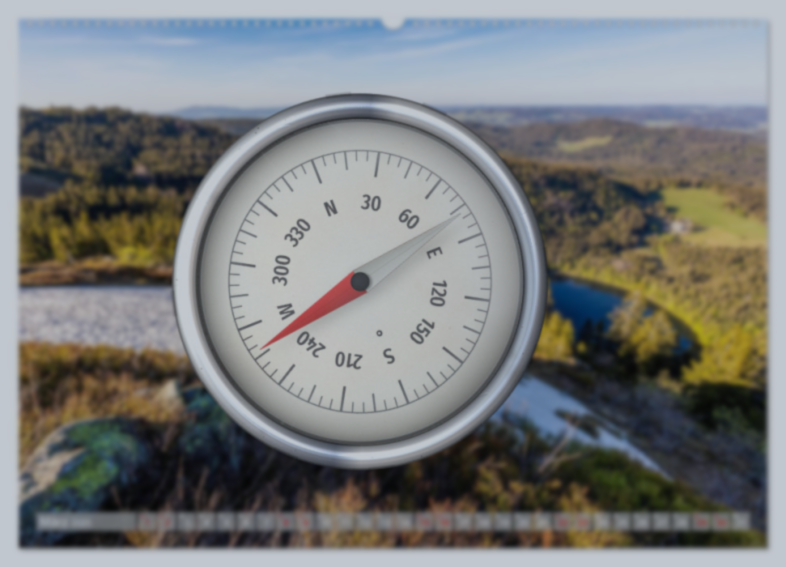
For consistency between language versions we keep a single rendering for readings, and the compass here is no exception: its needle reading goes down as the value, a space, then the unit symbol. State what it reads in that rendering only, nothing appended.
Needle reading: 257.5 °
